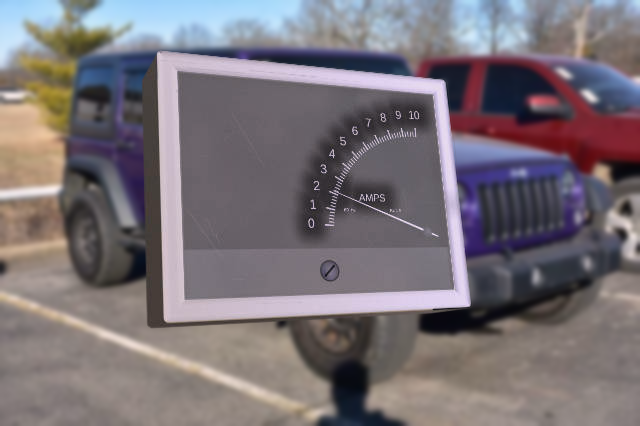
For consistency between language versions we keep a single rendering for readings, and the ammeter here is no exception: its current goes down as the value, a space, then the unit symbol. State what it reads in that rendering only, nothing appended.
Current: 2 A
